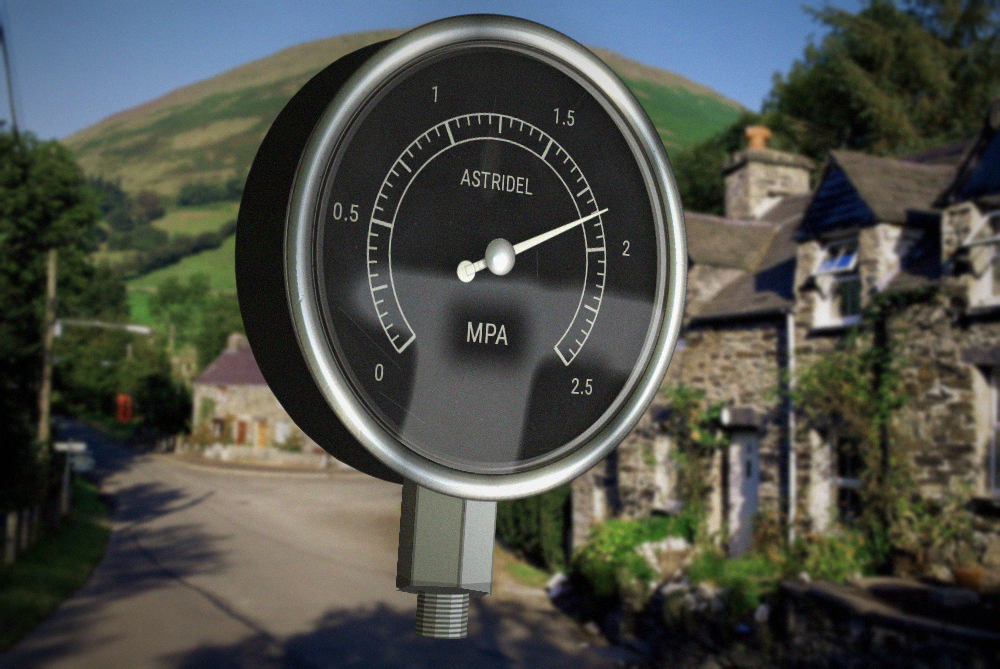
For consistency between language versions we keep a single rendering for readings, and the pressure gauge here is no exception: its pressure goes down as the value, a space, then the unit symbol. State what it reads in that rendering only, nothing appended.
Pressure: 1.85 MPa
